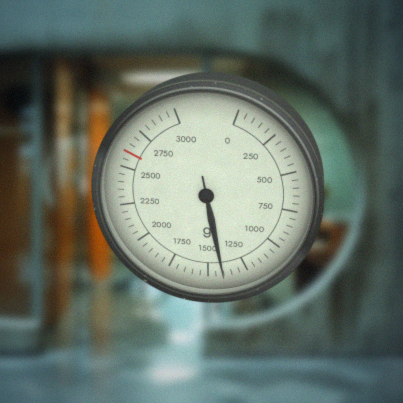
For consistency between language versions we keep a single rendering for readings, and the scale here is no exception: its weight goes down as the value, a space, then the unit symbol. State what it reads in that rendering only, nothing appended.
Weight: 1400 g
